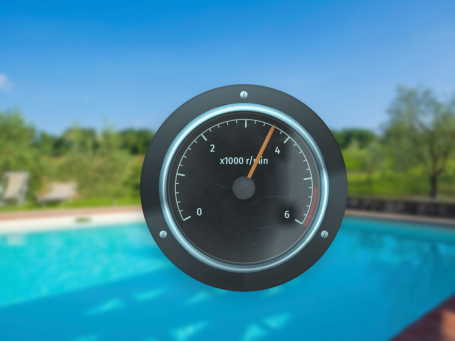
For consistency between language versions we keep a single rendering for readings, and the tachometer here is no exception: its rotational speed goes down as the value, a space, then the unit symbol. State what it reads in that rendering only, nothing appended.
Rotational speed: 3600 rpm
